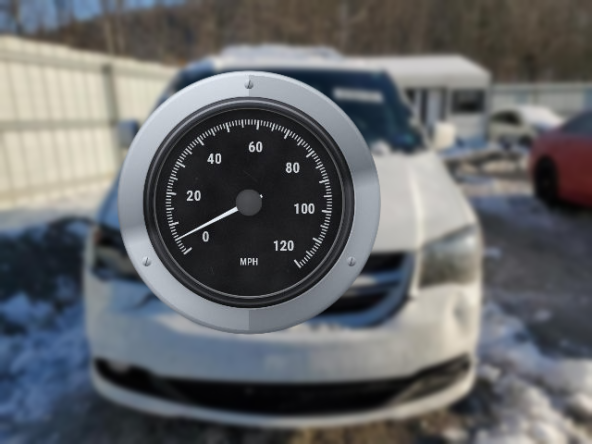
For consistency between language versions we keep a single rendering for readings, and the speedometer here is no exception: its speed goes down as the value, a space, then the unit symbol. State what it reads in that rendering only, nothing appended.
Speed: 5 mph
